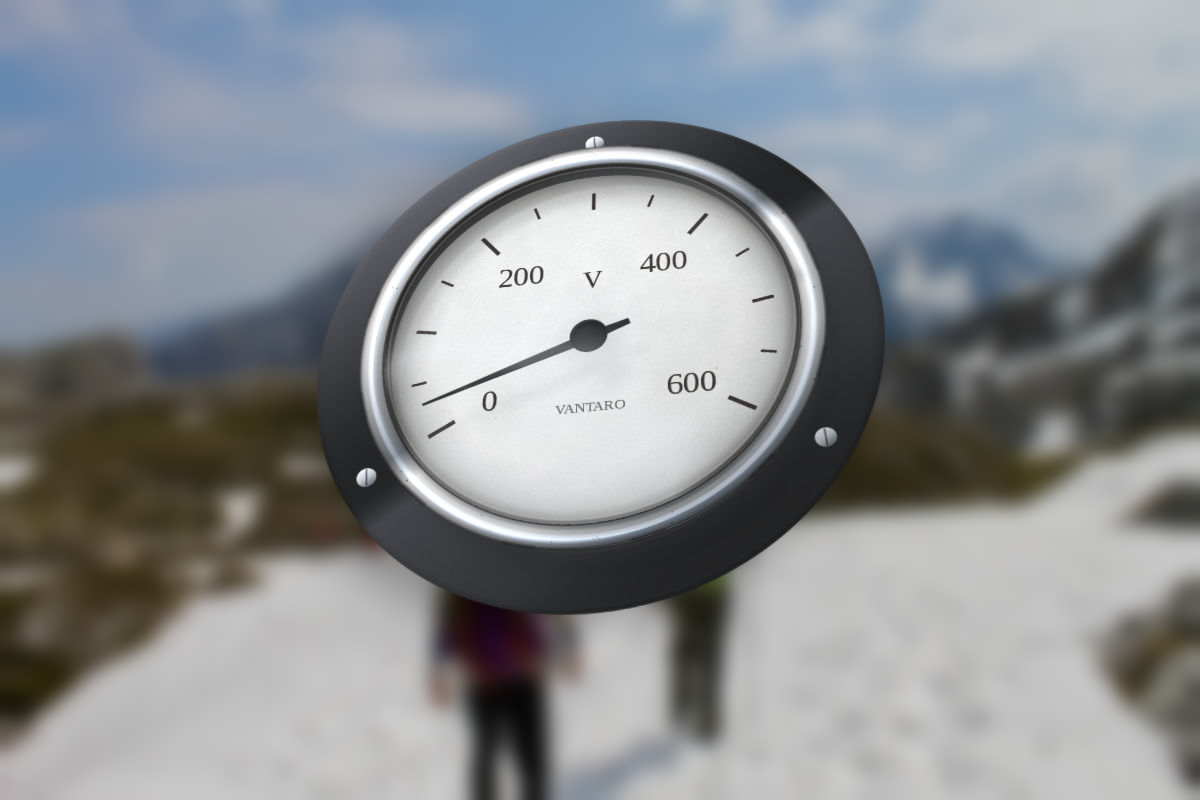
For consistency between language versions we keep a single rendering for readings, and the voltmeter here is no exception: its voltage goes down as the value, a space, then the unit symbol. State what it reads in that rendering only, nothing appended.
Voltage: 25 V
